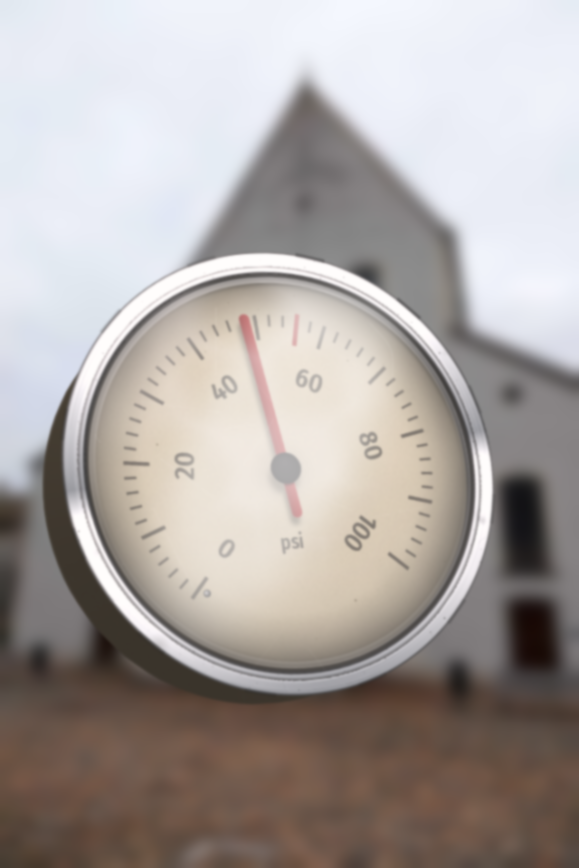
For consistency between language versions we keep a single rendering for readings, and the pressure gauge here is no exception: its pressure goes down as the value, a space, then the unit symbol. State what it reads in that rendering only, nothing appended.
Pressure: 48 psi
